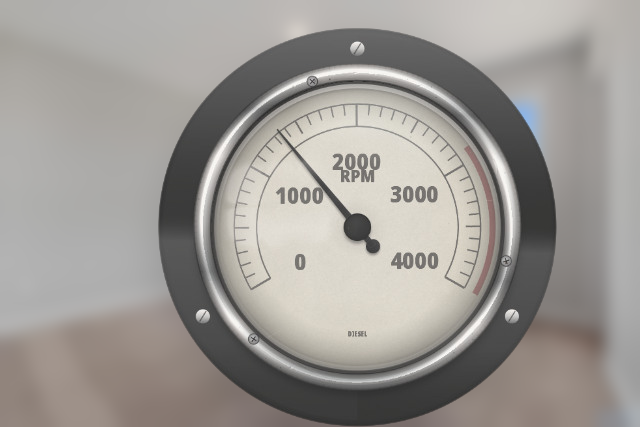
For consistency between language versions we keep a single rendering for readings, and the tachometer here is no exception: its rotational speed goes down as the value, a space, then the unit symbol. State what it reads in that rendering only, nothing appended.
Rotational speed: 1350 rpm
